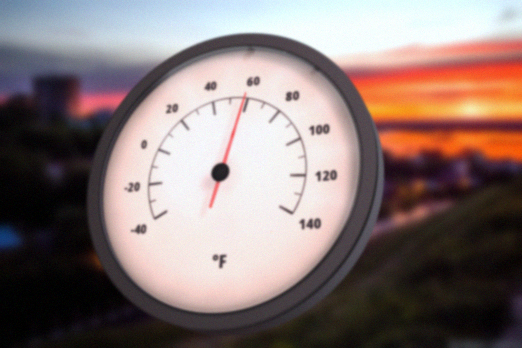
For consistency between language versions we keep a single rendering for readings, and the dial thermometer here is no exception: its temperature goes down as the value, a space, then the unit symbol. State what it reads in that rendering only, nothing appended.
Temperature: 60 °F
